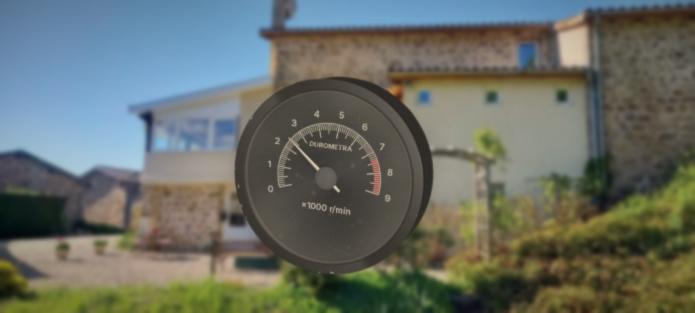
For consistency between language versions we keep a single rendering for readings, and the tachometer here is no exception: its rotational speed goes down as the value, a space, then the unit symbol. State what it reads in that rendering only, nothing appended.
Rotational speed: 2500 rpm
